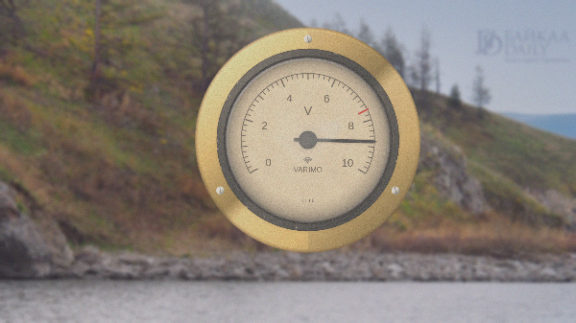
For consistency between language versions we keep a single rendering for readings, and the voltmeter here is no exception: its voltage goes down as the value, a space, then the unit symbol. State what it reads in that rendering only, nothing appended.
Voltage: 8.8 V
